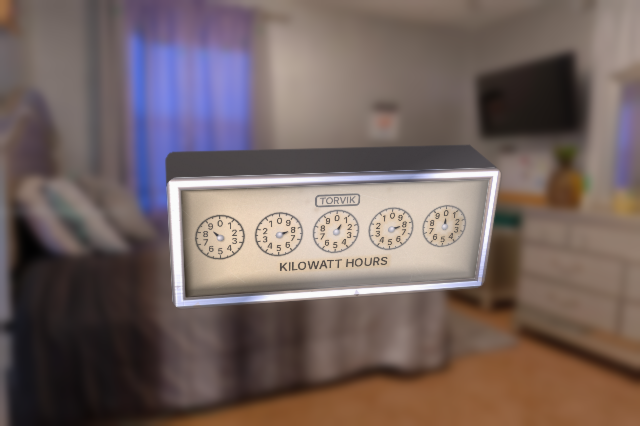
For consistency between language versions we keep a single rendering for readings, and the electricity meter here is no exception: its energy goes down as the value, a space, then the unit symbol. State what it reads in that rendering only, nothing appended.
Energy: 88080 kWh
